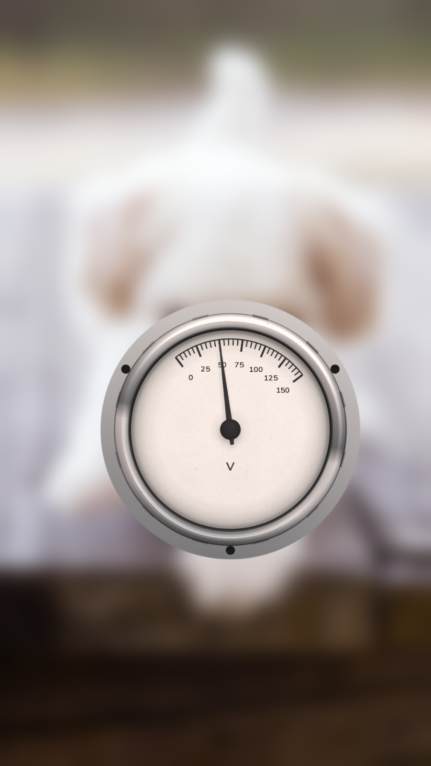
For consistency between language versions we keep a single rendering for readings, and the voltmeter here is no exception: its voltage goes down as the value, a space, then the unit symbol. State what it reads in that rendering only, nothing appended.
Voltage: 50 V
